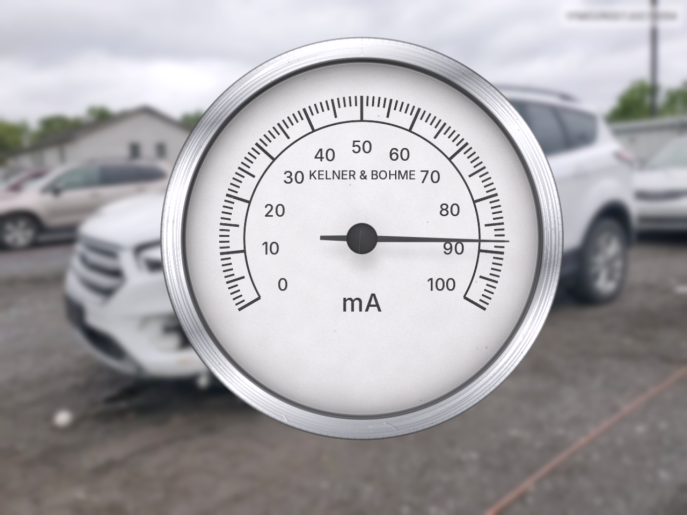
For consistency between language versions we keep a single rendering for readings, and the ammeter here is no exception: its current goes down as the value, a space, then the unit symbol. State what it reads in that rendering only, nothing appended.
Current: 88 mA
